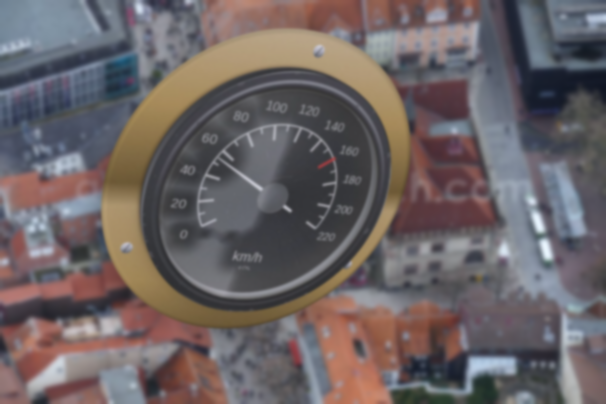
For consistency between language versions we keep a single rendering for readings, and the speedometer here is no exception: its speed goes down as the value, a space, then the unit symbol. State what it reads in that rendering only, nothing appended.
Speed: 55 km/h
